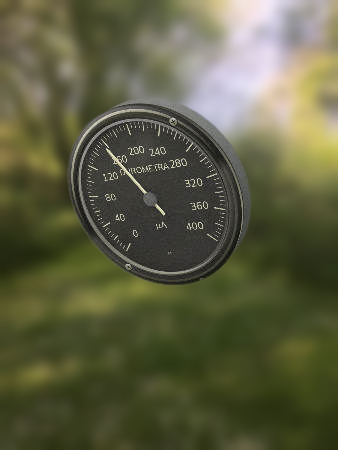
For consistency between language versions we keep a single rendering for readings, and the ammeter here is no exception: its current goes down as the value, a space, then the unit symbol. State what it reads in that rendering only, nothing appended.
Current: 160 µA
